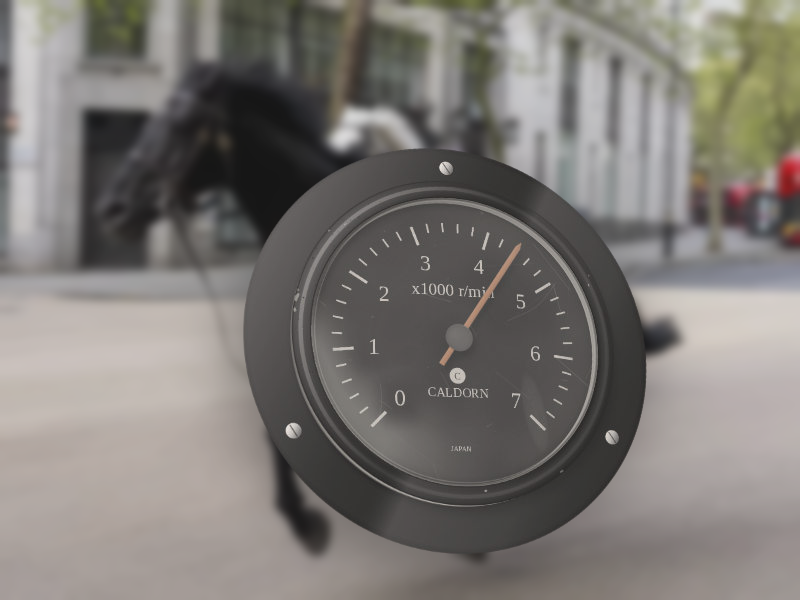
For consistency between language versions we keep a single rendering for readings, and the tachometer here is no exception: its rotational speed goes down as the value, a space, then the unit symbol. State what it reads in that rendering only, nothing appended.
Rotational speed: 4400 rpm
